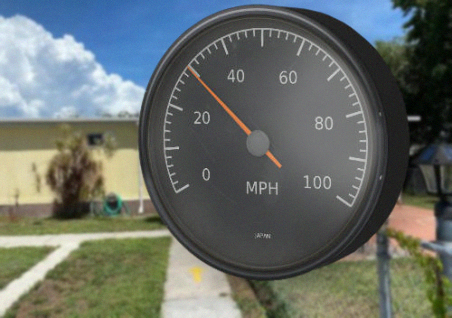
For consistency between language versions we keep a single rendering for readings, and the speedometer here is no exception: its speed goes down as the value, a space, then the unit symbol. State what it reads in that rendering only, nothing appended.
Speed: 30 mph
